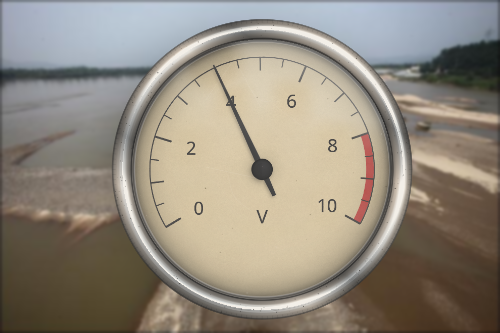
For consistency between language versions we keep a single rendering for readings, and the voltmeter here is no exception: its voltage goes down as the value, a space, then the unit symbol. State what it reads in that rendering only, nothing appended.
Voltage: 4 V
